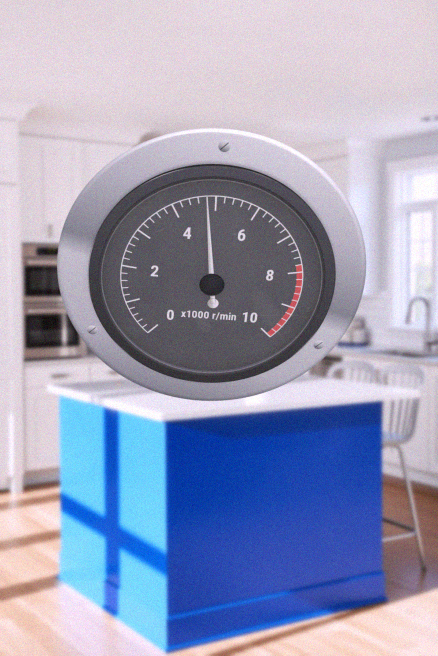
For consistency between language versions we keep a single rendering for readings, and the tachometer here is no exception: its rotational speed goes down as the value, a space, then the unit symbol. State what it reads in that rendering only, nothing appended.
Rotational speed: 4800 rpm
